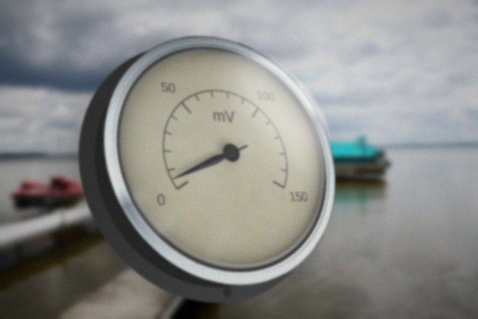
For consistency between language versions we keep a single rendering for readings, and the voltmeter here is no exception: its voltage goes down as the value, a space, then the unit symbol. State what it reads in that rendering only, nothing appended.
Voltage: 5 mV
